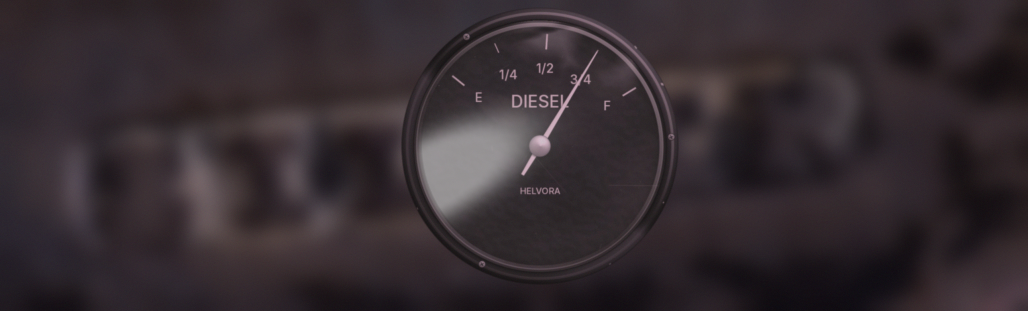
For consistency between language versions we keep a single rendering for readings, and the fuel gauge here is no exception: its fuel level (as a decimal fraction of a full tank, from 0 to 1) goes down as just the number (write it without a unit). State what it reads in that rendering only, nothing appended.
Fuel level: 0.75
